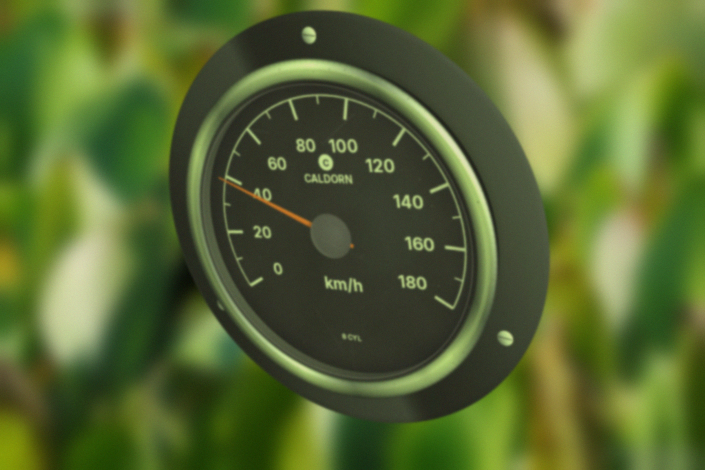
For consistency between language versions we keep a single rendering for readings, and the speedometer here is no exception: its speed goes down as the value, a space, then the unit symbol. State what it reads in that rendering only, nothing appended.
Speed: 40 km/h
